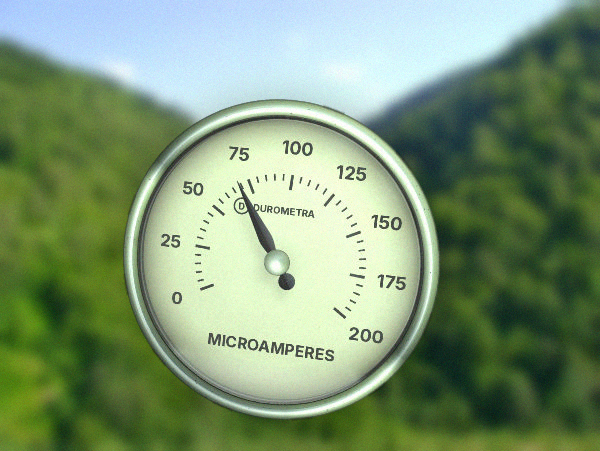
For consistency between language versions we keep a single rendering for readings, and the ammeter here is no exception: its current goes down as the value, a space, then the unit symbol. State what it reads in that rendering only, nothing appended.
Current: 70 µA
